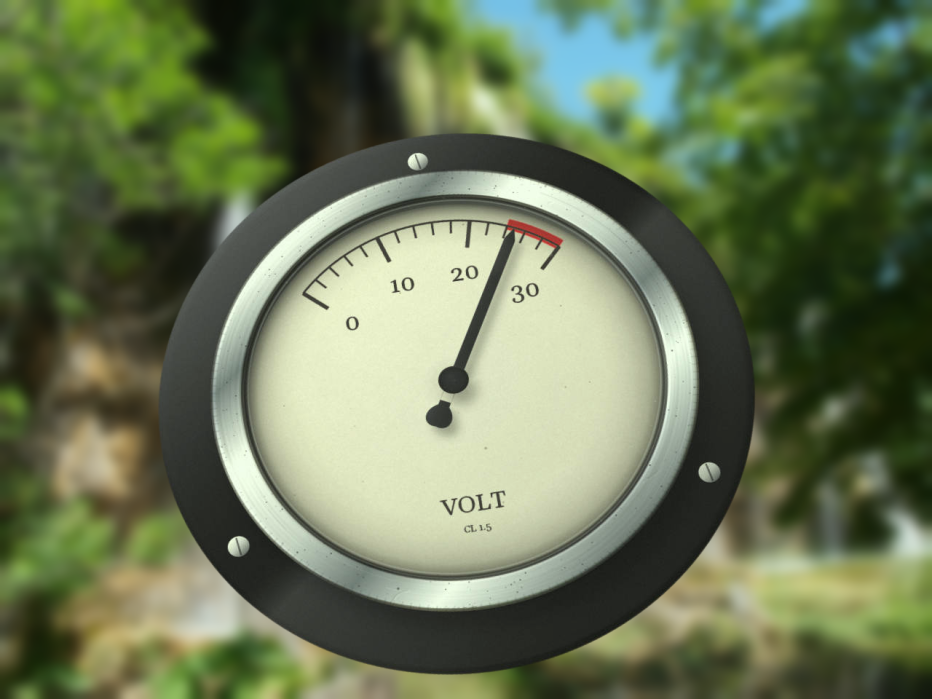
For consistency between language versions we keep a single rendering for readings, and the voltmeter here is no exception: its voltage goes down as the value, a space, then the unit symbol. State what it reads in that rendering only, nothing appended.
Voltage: 25 V
